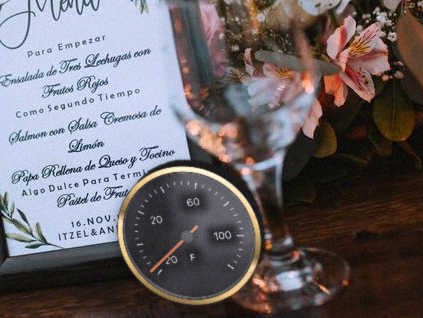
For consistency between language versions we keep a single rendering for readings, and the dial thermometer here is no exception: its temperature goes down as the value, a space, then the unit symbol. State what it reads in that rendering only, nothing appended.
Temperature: -16 °F
